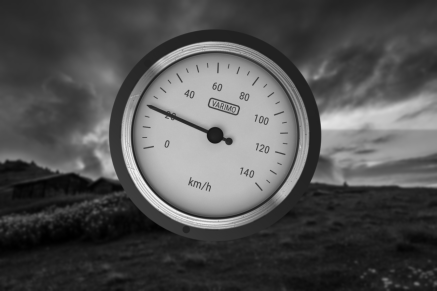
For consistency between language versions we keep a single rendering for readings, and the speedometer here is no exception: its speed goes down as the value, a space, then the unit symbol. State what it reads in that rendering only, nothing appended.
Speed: 20 km/h
